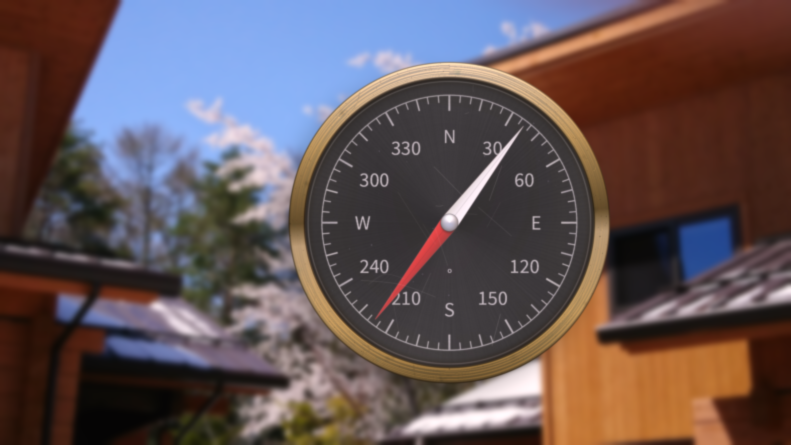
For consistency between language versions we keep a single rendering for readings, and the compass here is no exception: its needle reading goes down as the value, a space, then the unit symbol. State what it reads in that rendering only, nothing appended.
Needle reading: 217.5 °
